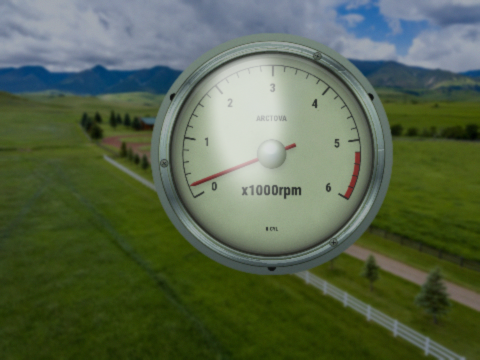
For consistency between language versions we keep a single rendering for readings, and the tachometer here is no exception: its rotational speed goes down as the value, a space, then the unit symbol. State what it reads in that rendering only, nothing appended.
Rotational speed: 200 rpm
